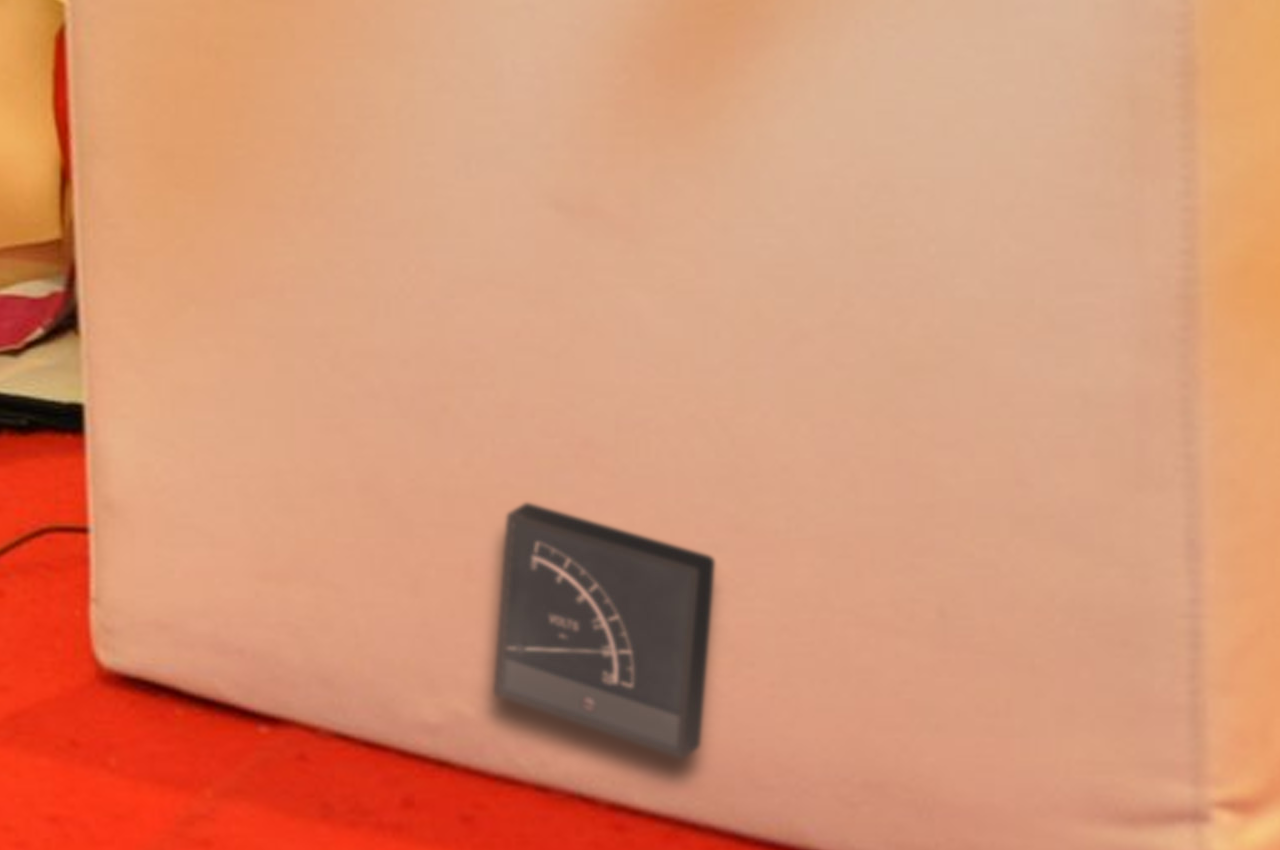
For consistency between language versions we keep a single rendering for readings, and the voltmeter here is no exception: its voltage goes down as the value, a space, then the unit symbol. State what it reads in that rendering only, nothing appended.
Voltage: 16 V
